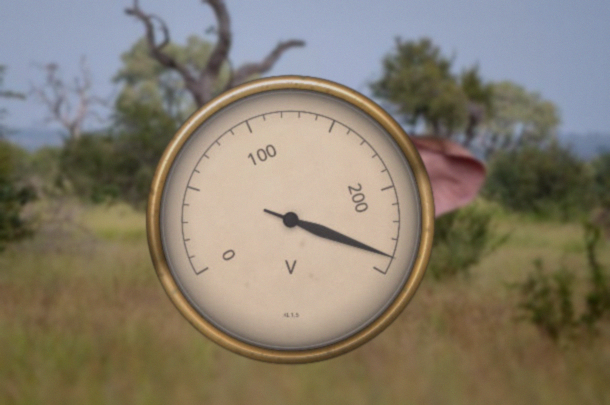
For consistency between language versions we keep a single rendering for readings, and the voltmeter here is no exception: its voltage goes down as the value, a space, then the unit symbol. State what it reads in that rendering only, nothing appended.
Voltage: 240 V
